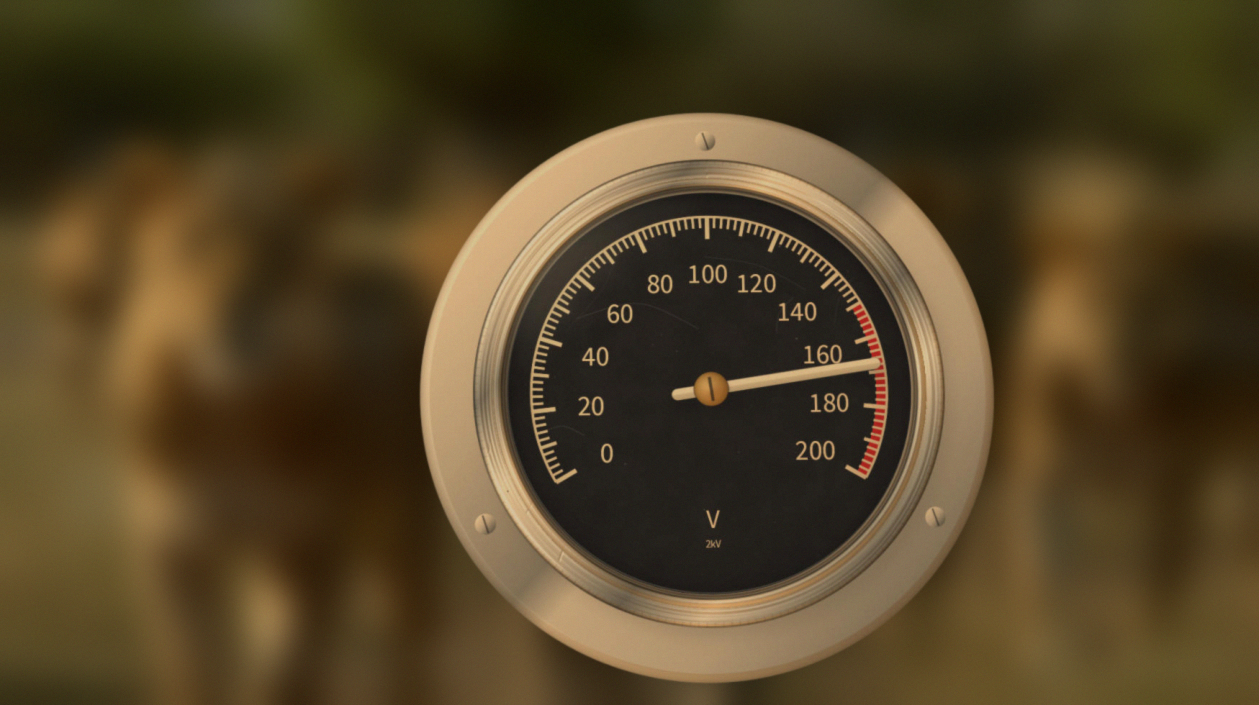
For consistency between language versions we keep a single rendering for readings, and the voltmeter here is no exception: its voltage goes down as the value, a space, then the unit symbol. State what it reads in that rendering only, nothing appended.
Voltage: 168 V
